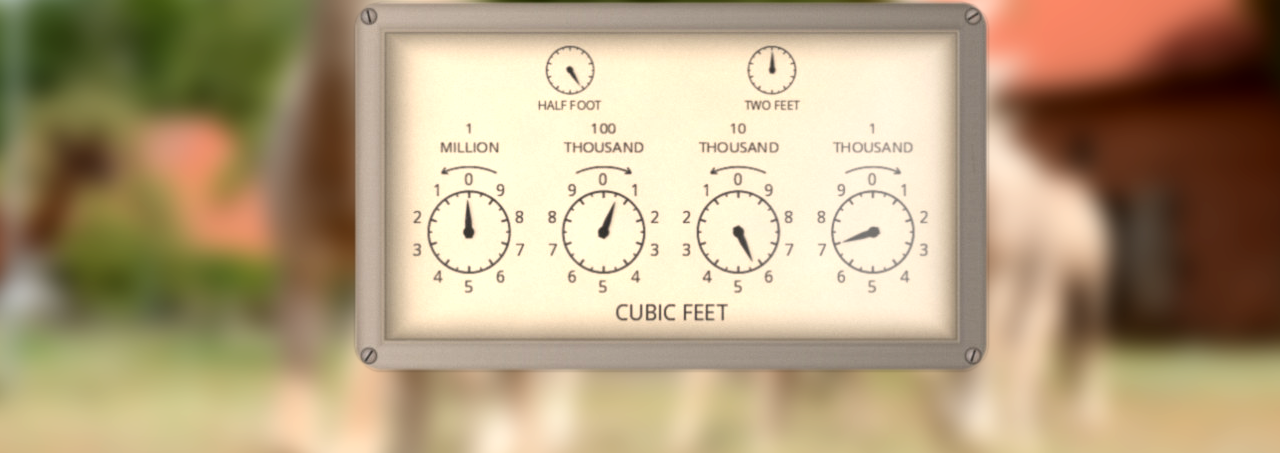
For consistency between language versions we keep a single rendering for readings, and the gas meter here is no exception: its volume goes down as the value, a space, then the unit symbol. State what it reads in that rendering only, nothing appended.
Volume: 5700 ft³
